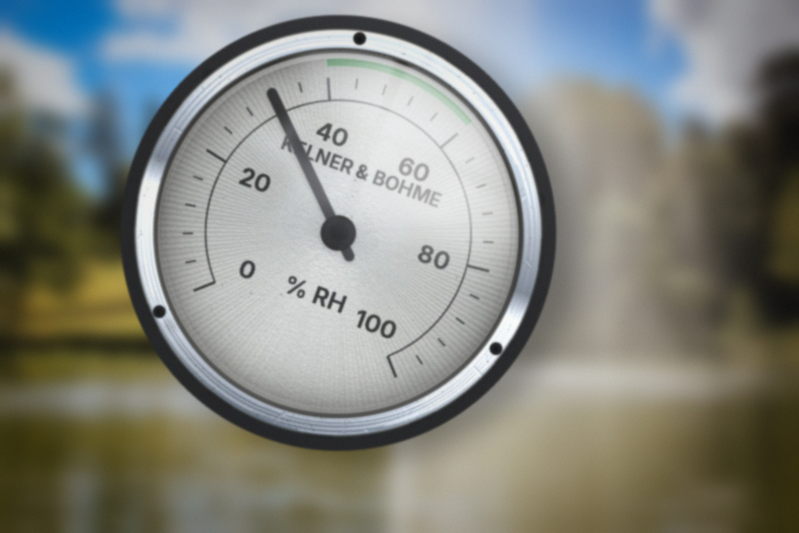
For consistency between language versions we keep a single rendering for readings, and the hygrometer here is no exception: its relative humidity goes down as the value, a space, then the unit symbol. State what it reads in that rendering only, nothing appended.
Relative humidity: 32 %
